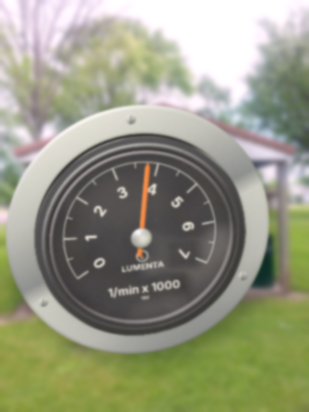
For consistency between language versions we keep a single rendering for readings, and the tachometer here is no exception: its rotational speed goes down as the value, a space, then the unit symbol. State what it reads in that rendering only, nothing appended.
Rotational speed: 3750 rpm
